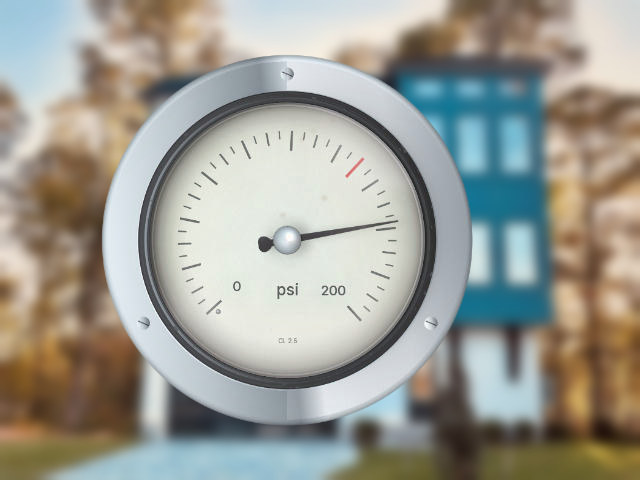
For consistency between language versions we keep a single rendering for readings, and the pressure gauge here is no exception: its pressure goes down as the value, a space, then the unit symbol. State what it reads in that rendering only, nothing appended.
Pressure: 157.5 psi
